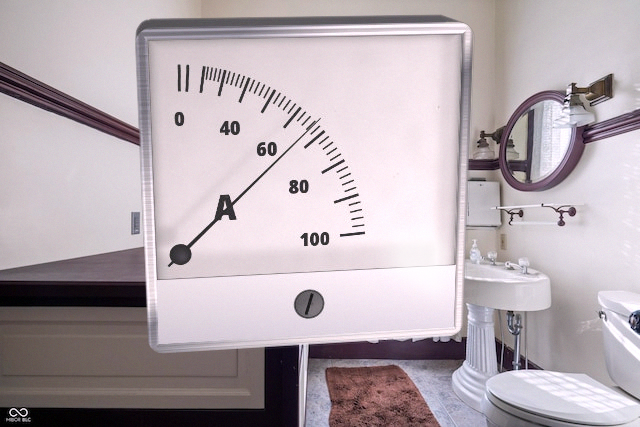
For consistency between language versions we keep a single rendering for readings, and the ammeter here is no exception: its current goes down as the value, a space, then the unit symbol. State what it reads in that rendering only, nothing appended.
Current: 66 A
